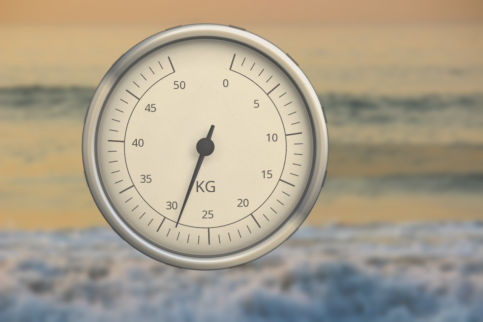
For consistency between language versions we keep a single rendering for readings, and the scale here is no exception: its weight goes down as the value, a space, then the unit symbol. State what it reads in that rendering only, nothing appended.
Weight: 28.5 kg
